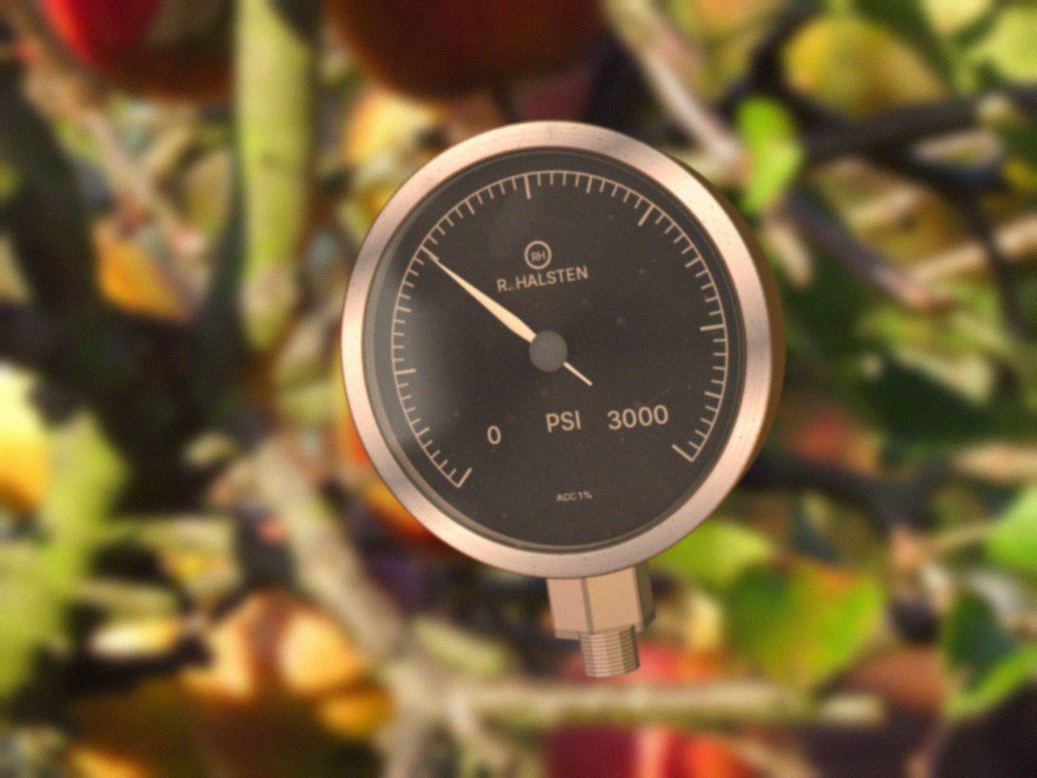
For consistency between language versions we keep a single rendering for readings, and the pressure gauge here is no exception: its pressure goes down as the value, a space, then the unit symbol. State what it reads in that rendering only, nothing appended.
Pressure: 1000 psi
